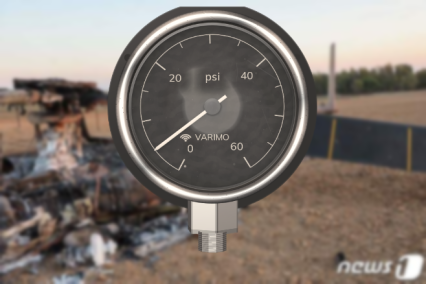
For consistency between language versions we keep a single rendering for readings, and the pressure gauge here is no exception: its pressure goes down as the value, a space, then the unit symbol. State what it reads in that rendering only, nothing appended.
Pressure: 5 psi
